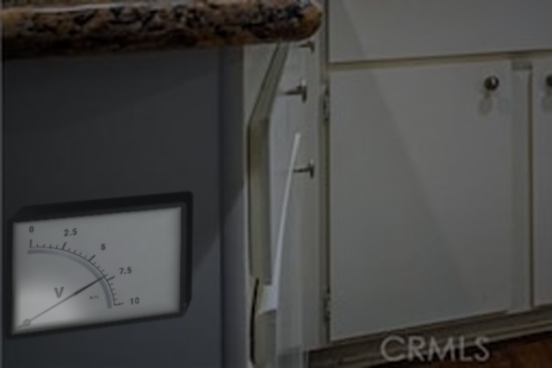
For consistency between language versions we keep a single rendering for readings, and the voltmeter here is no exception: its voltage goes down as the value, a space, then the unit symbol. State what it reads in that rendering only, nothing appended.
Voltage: 7 V
